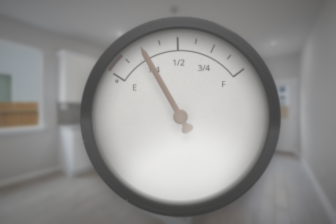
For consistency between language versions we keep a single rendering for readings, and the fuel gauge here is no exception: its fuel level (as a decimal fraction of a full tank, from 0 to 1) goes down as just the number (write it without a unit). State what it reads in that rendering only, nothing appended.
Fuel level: 0.25
